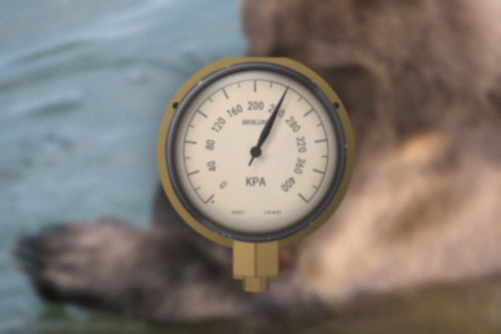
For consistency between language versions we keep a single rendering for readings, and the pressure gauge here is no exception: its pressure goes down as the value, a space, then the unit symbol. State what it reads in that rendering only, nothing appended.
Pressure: 240 kPa
